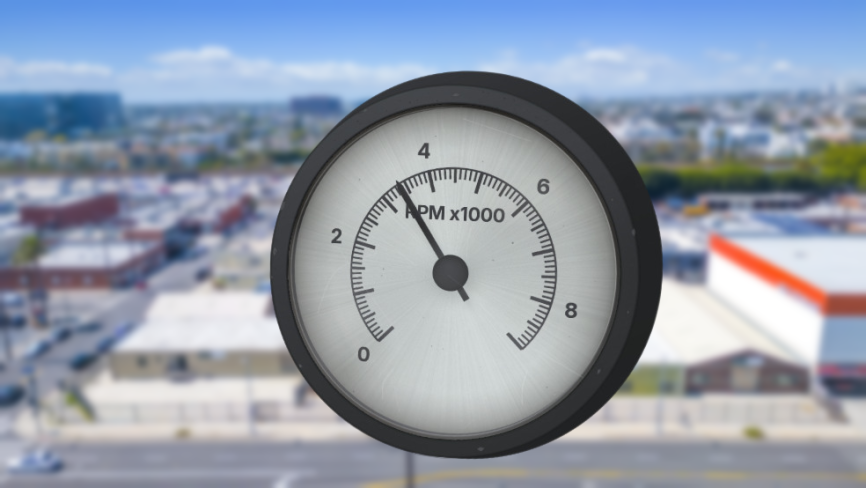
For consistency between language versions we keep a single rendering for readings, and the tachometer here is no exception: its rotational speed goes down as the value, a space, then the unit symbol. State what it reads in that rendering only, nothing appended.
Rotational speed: 3400 rpm
